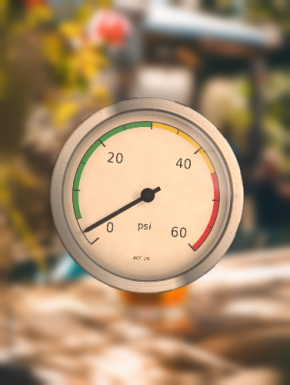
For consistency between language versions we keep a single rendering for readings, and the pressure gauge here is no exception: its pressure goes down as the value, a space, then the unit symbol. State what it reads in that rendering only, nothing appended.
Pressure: 2.5 psi
